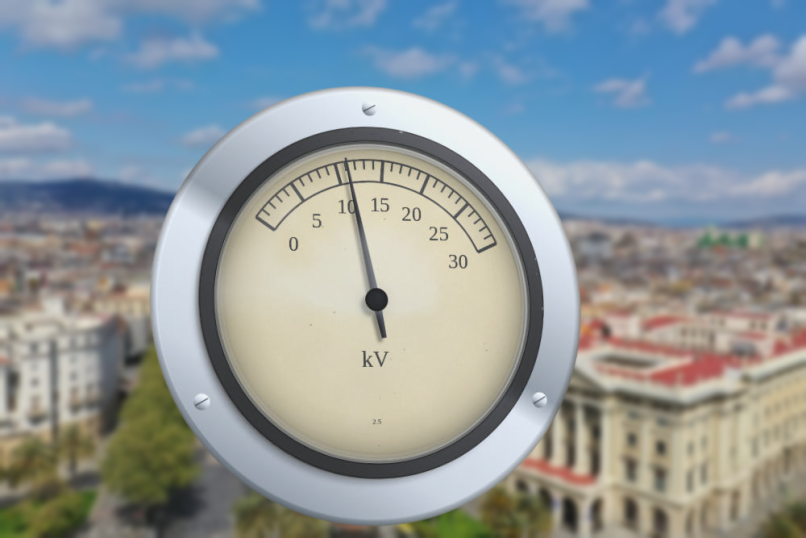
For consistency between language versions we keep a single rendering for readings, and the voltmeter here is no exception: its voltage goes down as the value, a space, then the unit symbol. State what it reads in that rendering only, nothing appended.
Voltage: 11 kV
